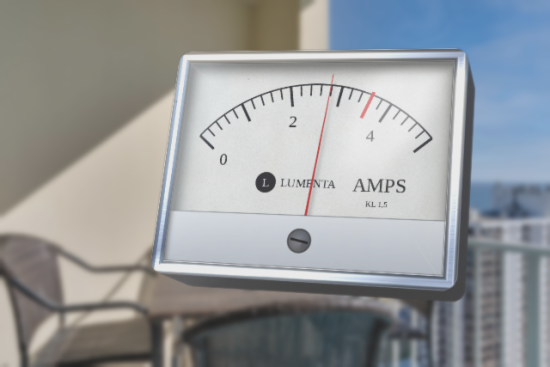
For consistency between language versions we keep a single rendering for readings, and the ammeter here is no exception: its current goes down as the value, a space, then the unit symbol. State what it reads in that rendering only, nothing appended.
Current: 2.8 A
